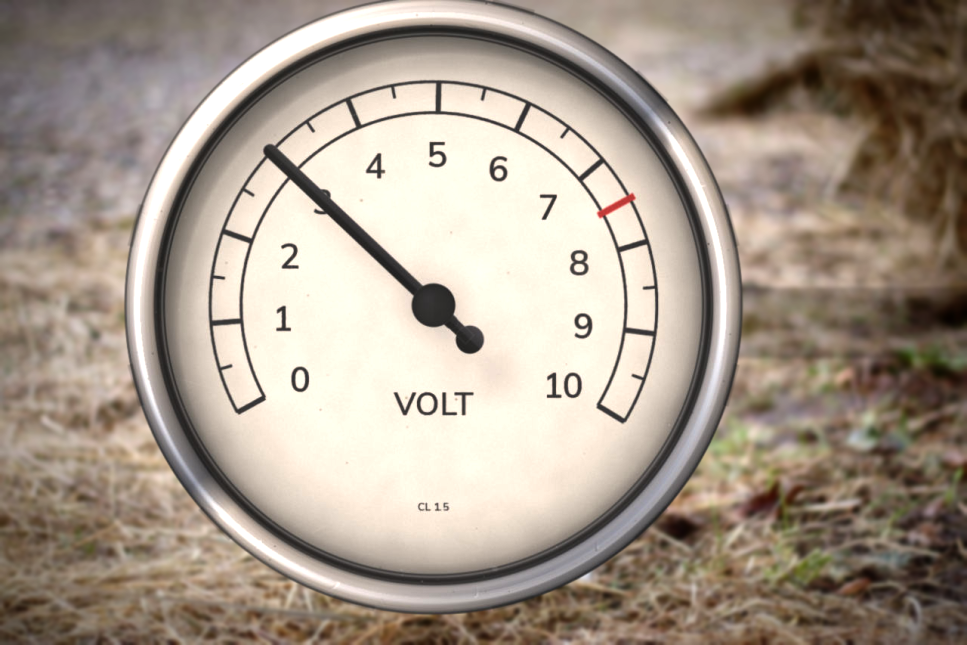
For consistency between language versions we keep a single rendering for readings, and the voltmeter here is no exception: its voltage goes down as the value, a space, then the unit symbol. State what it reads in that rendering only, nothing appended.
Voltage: 3 V
